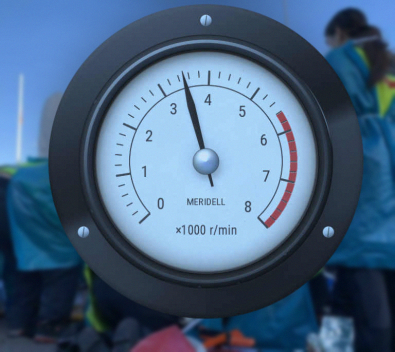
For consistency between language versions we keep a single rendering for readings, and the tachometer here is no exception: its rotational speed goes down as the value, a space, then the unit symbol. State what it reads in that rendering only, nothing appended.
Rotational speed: 3500 rpm
